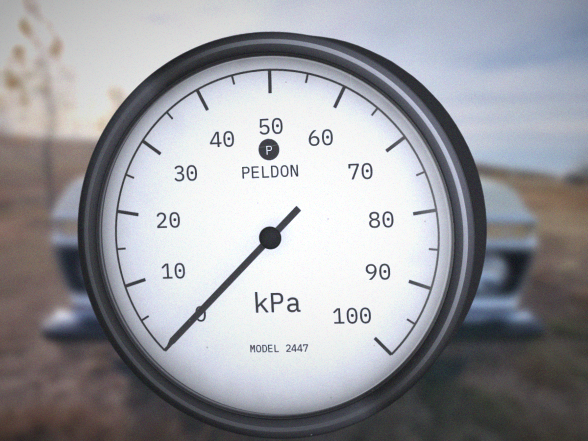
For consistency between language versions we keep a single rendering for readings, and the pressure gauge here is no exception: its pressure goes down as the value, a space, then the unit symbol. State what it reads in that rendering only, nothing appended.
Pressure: 0 kPa
